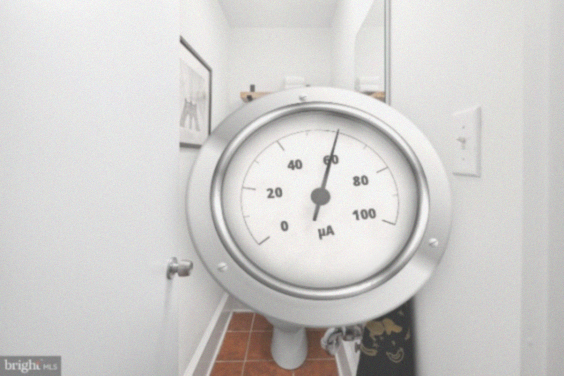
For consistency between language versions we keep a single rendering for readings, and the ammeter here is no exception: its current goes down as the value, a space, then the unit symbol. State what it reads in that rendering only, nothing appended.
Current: 60 µA
